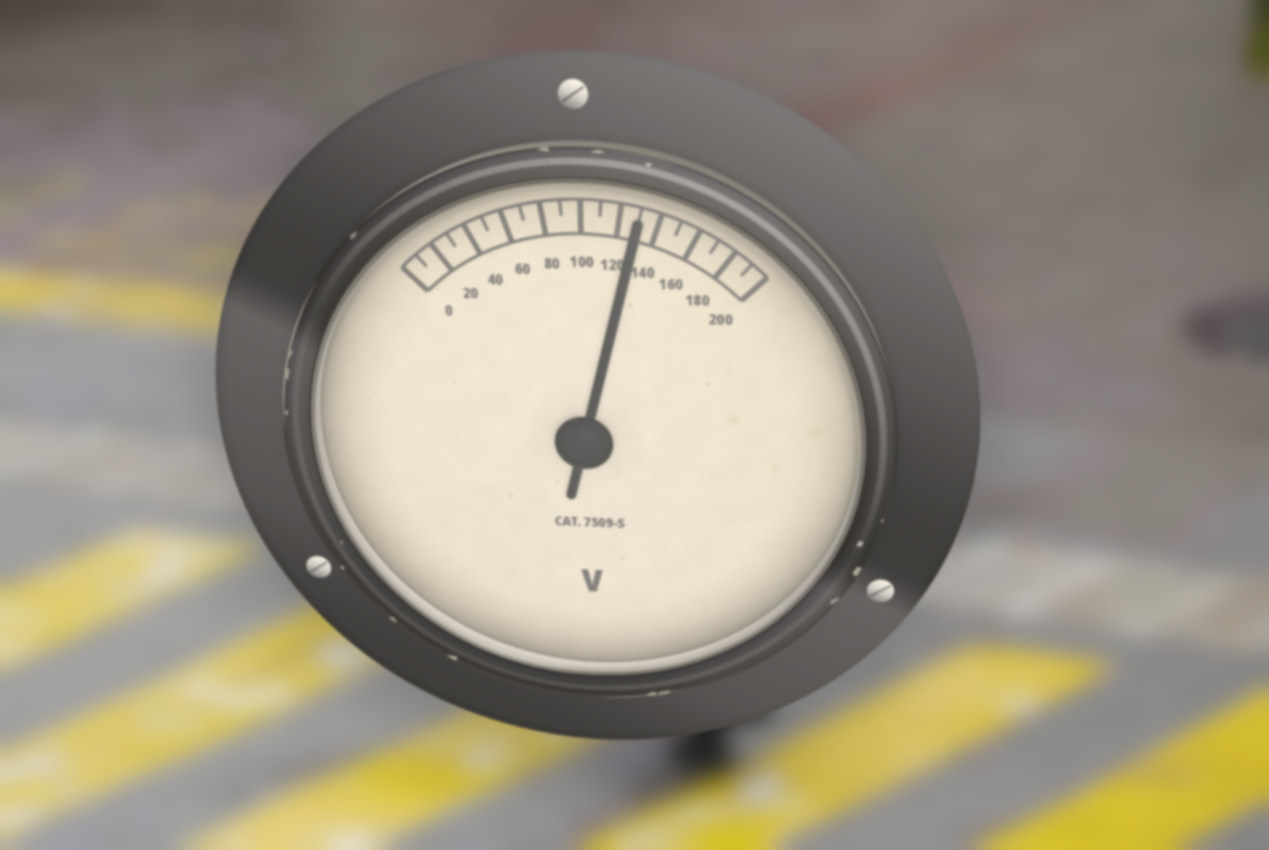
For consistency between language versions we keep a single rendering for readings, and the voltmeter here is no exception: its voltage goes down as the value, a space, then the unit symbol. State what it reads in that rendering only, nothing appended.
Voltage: 130 V
